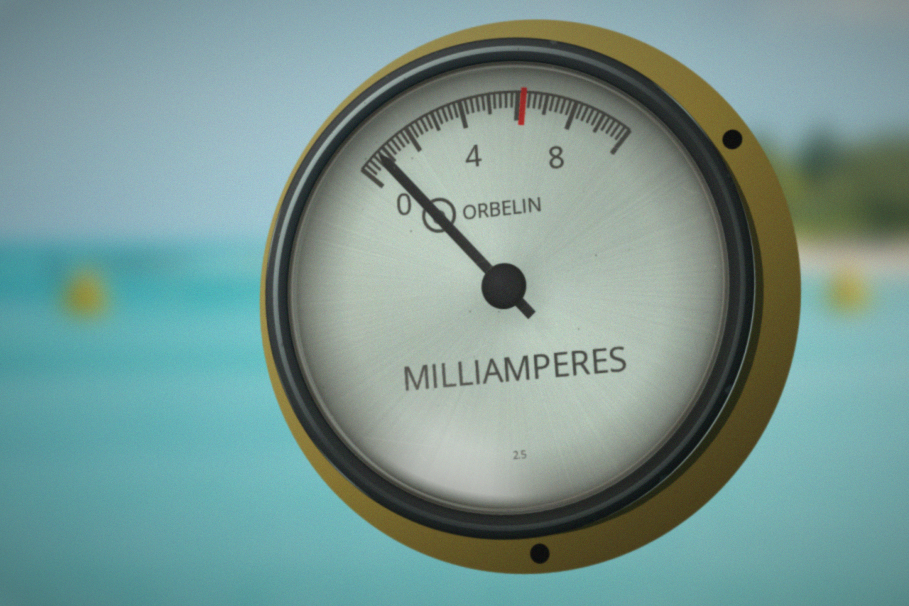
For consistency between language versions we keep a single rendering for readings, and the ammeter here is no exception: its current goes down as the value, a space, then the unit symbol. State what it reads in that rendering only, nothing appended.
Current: 0.8 mA
